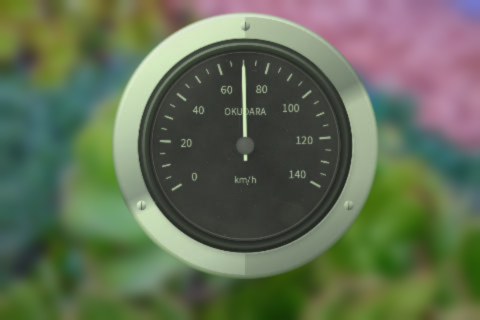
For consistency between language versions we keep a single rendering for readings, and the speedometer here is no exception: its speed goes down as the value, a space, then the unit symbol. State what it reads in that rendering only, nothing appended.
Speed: 70 km/h
